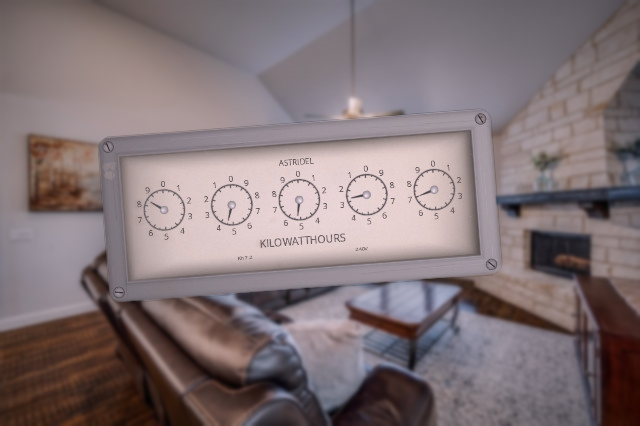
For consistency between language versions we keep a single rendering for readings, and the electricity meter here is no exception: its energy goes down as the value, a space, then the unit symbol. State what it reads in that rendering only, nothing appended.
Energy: 84527 kWh
